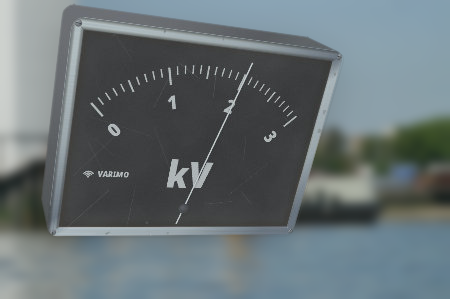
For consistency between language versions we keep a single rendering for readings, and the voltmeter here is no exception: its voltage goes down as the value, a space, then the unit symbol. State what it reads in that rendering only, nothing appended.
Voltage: 2 kV
